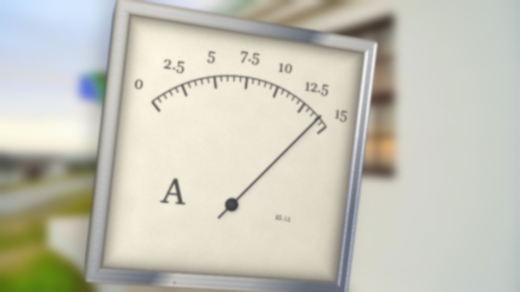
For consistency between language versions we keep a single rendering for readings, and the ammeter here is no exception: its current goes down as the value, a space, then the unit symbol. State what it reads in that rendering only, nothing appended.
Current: 14 A
